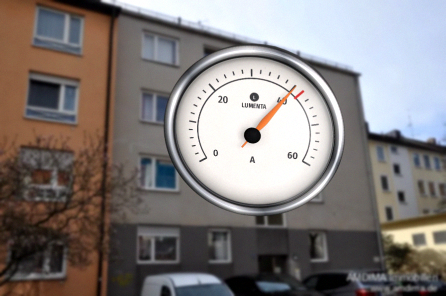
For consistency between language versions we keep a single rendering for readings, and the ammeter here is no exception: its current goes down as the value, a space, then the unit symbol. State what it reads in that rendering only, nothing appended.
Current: 40 A
